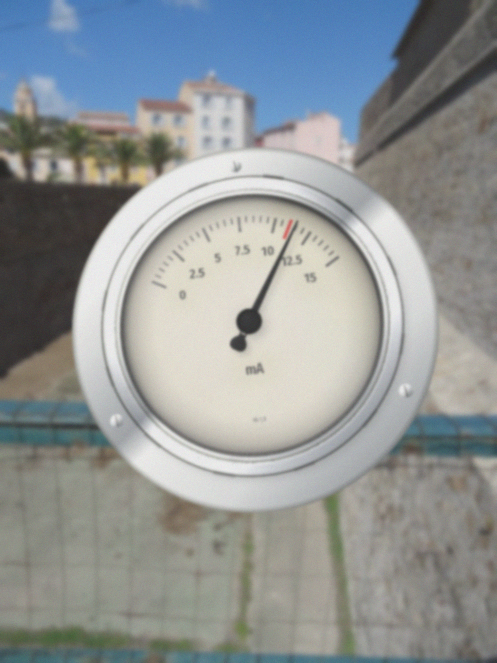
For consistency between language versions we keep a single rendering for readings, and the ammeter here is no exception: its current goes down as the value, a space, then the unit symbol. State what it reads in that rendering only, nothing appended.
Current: 11.5 mA
